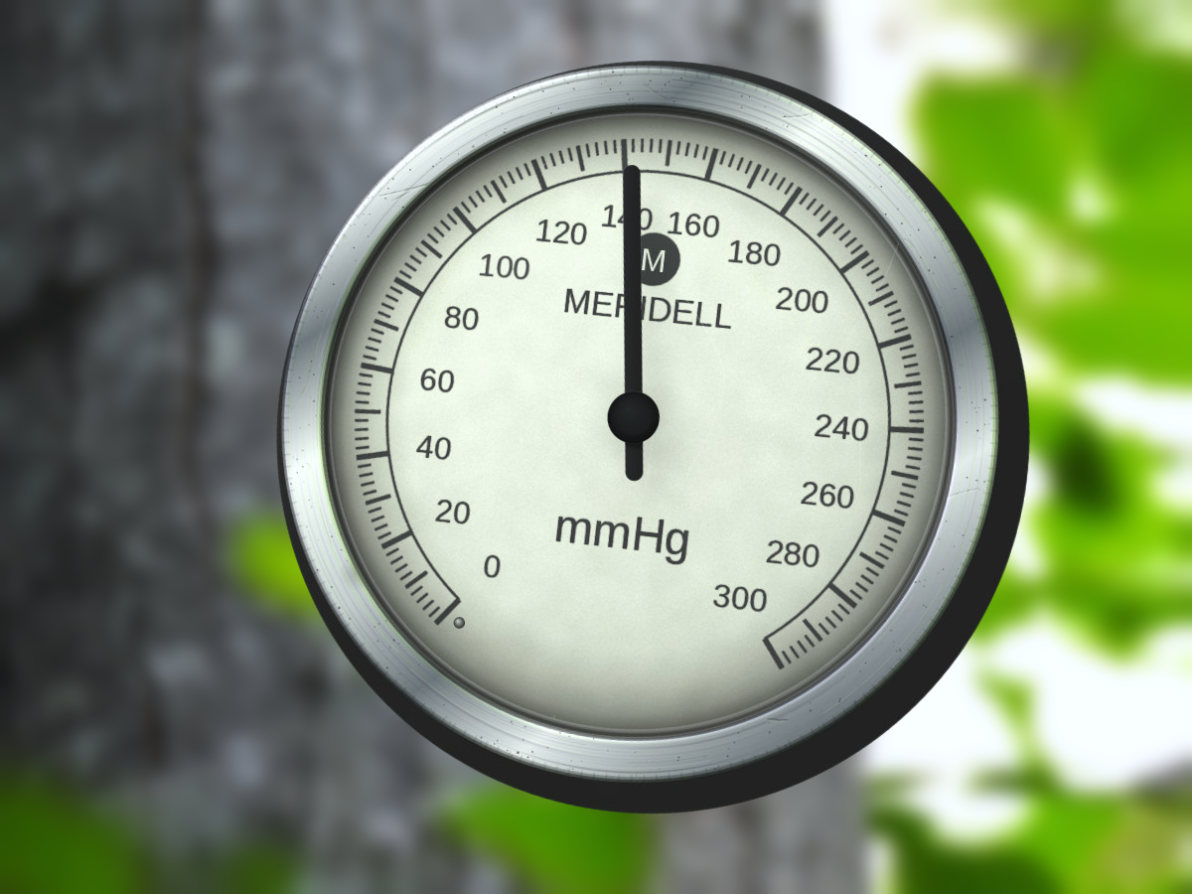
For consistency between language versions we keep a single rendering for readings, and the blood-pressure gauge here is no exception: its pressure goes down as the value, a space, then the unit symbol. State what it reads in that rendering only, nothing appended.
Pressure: 142 mmHg
